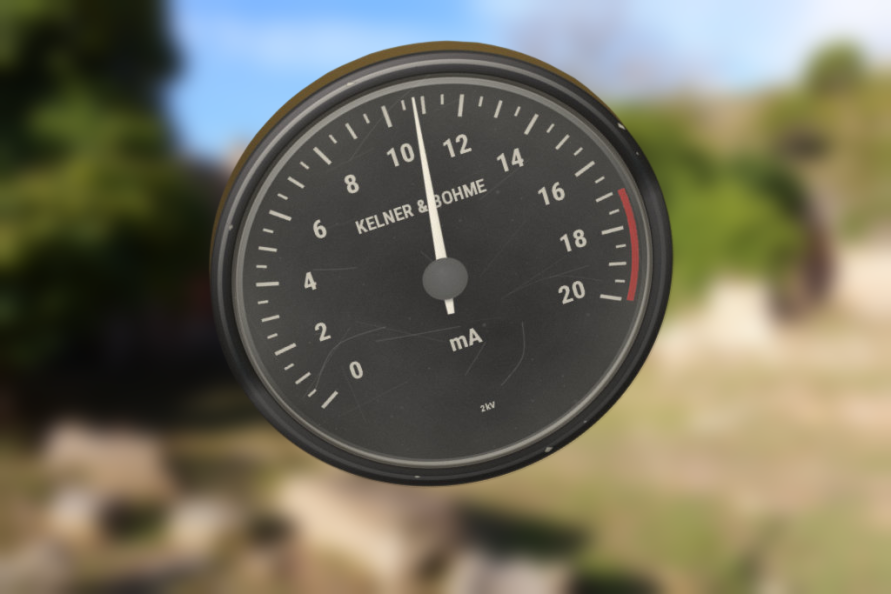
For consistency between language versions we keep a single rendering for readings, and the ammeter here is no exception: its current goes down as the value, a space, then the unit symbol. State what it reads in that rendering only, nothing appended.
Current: 10.75 mA
